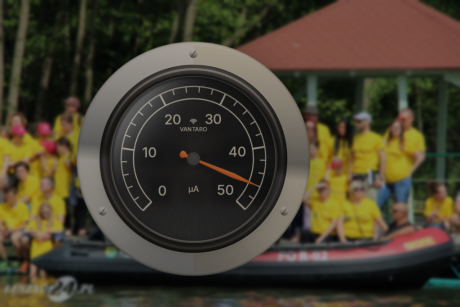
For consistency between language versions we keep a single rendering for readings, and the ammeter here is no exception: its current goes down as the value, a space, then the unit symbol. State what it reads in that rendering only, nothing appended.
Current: 46 µA
